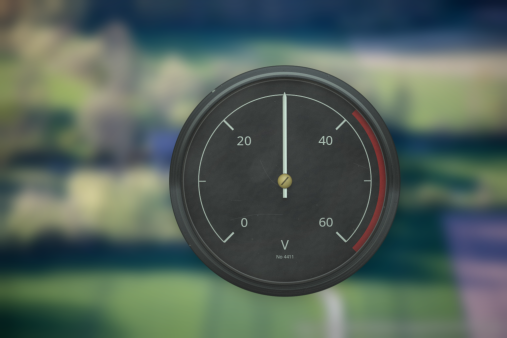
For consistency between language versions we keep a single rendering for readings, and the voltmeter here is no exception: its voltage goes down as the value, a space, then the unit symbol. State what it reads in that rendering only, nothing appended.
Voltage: 30 V
